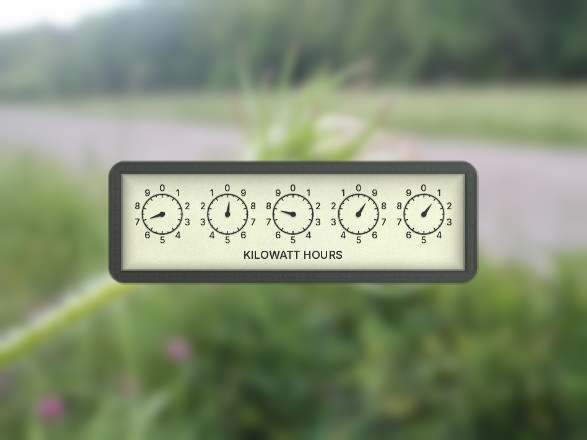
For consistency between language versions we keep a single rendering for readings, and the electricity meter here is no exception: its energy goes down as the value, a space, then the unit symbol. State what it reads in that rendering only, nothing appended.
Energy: 69791 kWh
